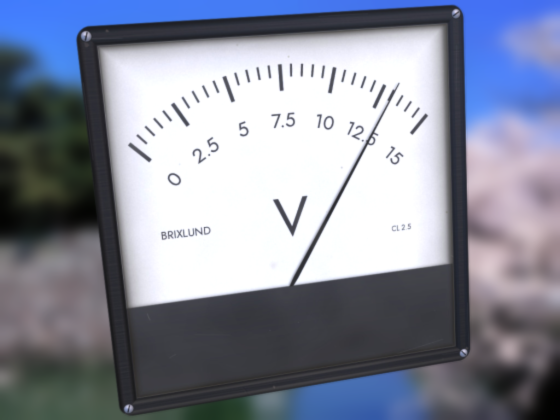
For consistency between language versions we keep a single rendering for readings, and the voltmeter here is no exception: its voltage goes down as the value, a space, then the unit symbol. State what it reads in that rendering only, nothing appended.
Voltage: 13 V
